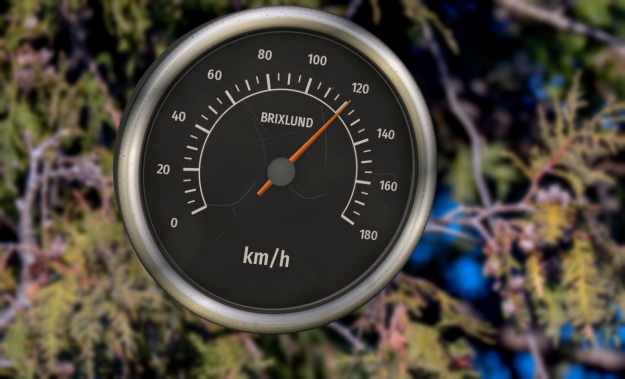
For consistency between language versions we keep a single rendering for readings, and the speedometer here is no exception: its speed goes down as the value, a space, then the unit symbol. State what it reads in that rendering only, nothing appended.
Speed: 120 km/h
